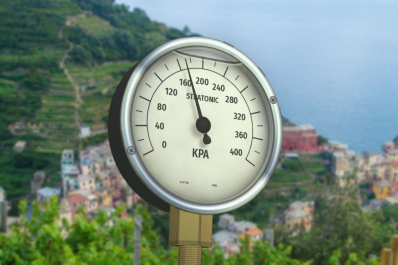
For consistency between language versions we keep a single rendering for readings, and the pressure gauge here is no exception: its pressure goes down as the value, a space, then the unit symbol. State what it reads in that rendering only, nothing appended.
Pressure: 170 kPa
